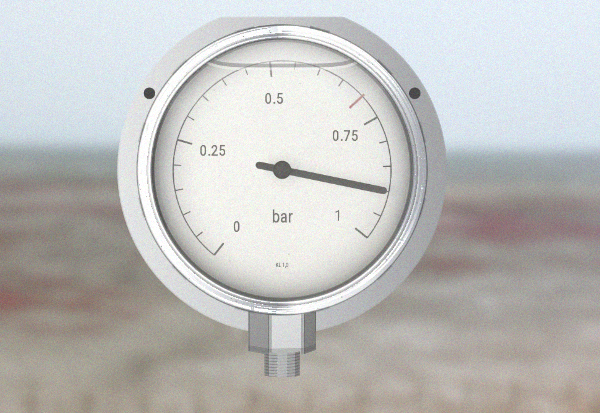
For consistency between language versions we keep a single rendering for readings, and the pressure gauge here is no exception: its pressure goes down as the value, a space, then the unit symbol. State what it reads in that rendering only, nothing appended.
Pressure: 0.9 bar
